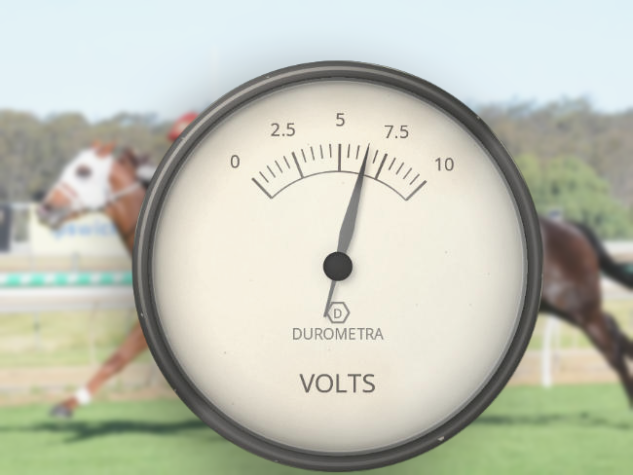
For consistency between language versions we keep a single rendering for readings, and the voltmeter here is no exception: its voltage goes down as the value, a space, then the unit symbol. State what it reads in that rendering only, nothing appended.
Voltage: 6.5 V
